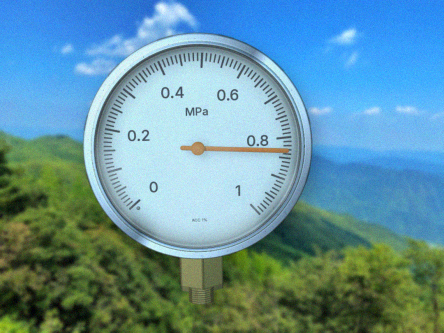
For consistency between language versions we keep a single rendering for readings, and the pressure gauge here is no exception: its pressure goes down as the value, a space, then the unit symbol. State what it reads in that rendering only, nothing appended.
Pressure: 0.83 MPa
